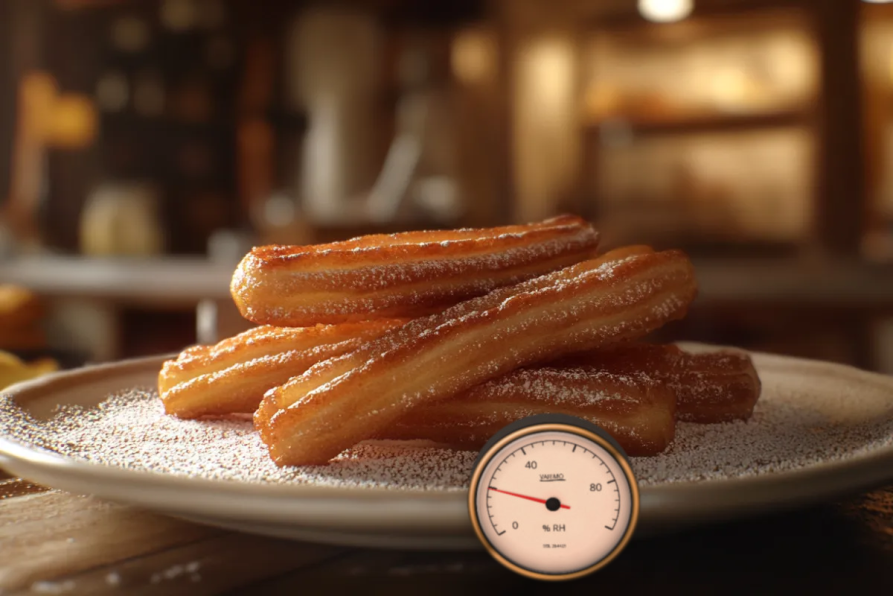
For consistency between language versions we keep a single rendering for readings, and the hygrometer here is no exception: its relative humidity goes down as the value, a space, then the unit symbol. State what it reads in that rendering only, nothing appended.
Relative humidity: 20 %
